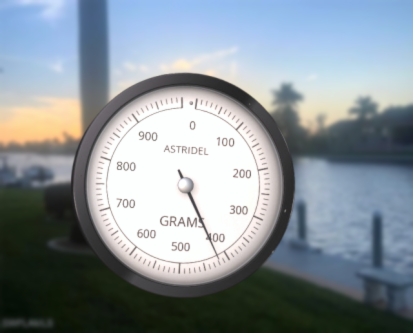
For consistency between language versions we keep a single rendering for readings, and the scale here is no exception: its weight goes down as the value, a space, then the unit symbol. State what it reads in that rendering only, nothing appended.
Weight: 420 g
